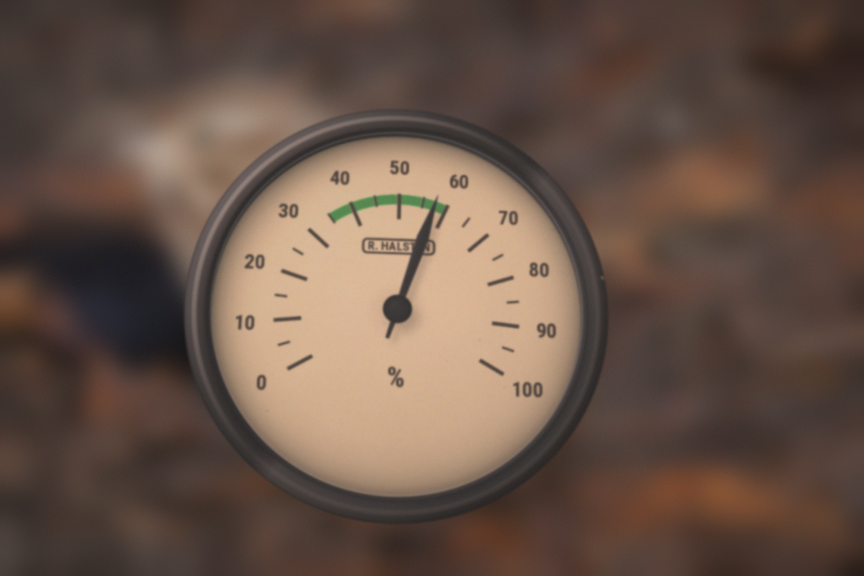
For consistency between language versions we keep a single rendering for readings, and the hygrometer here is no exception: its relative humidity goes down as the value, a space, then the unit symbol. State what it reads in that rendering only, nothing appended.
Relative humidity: 57.5 %
